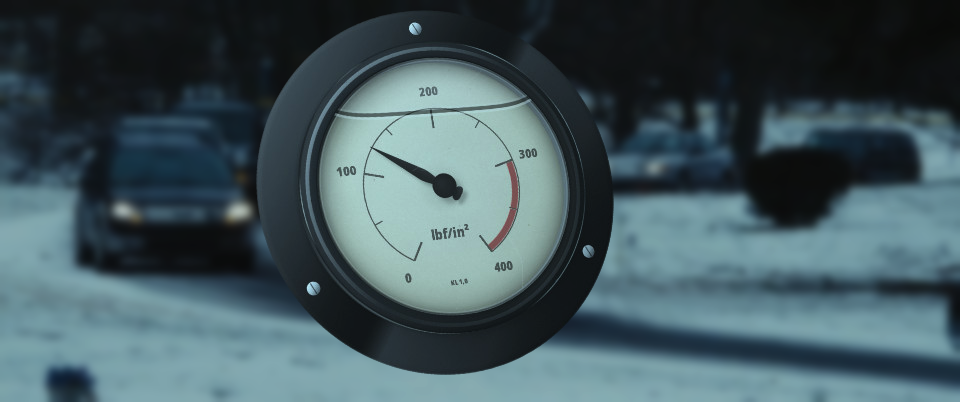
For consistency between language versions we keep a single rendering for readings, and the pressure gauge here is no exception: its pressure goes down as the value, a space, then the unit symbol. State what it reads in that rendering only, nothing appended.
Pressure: 125 psi
